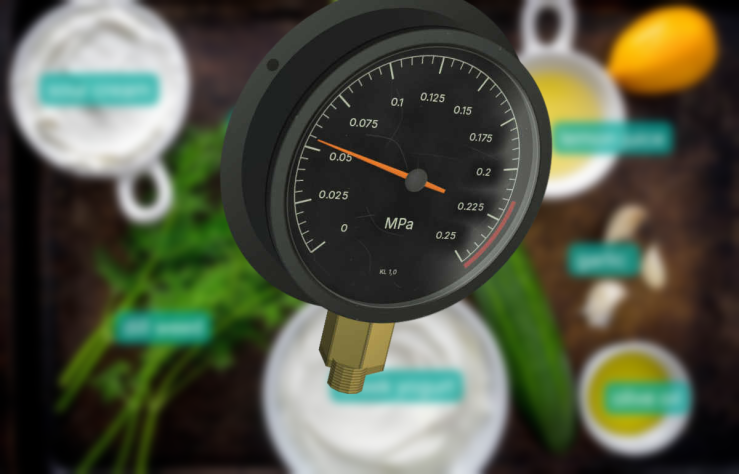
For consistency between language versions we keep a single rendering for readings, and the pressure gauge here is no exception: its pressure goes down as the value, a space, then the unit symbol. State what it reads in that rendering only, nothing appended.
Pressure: 0.055 MPa
